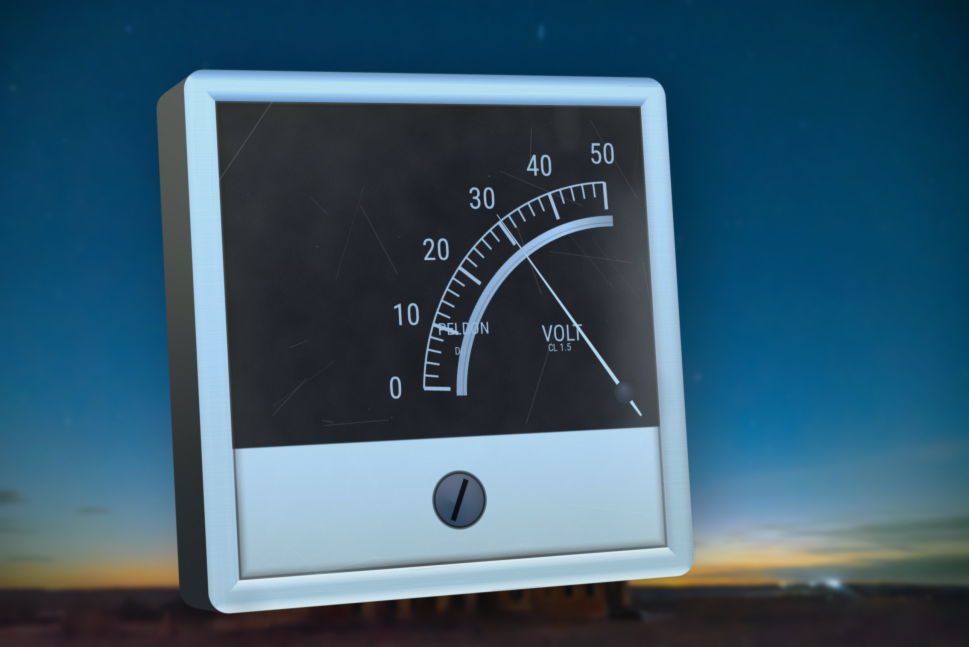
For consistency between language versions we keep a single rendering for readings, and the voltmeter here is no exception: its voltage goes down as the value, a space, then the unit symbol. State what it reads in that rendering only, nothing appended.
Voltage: 30 V
